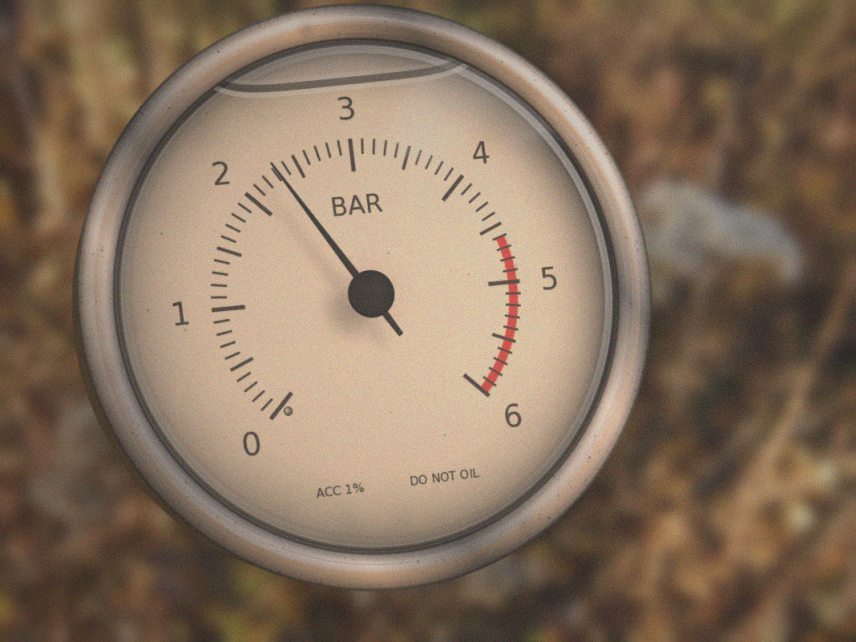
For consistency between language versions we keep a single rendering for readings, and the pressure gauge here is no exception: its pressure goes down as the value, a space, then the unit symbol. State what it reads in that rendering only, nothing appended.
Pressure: 2.3 bar
